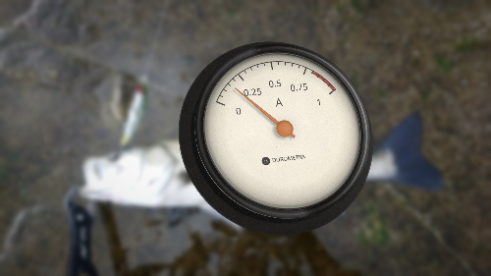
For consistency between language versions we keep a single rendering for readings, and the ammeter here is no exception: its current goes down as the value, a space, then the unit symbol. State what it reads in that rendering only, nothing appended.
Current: 0.15 A
